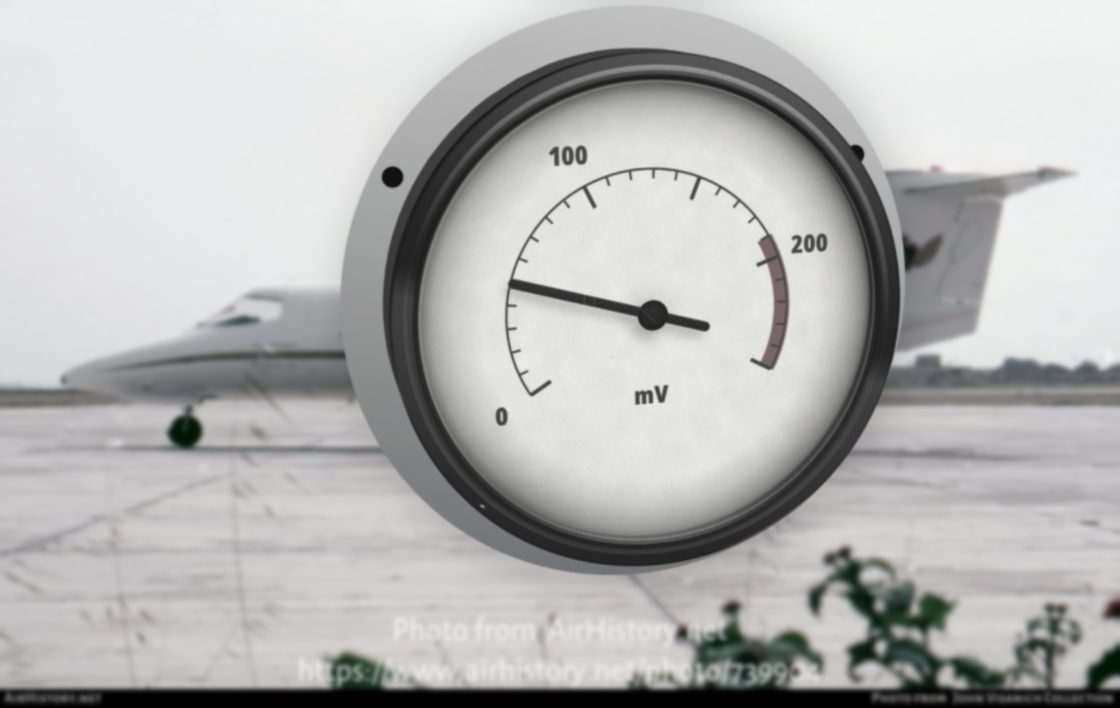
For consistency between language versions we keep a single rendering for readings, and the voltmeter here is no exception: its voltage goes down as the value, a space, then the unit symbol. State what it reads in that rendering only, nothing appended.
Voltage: 50 mV
